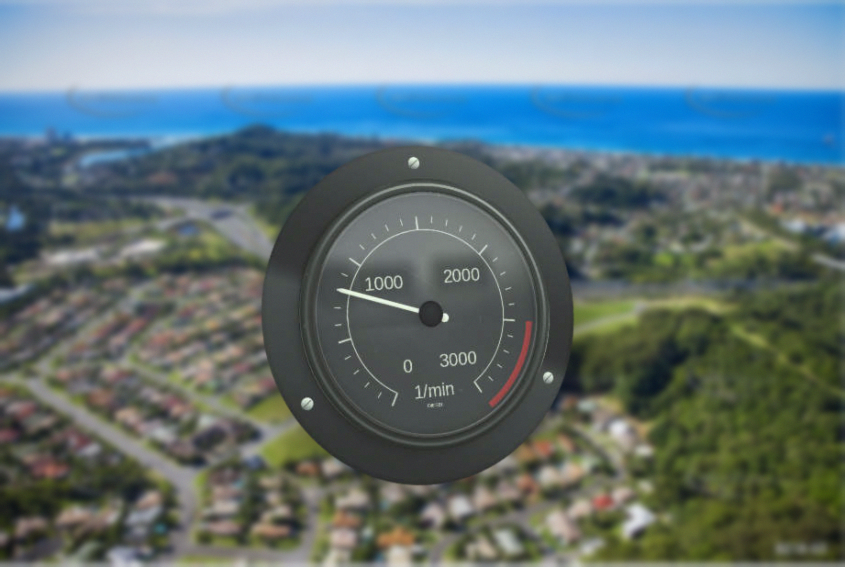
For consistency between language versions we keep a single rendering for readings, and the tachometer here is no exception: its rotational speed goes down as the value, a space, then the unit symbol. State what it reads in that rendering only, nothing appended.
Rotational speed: 800 rpm
